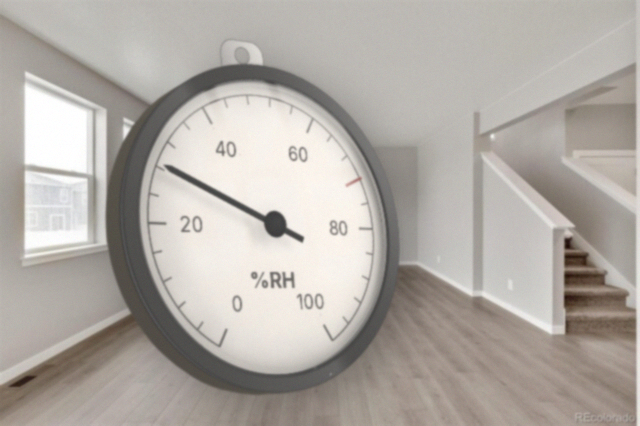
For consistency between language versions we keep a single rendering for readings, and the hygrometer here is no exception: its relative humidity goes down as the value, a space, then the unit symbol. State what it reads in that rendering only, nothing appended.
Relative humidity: 28 %
